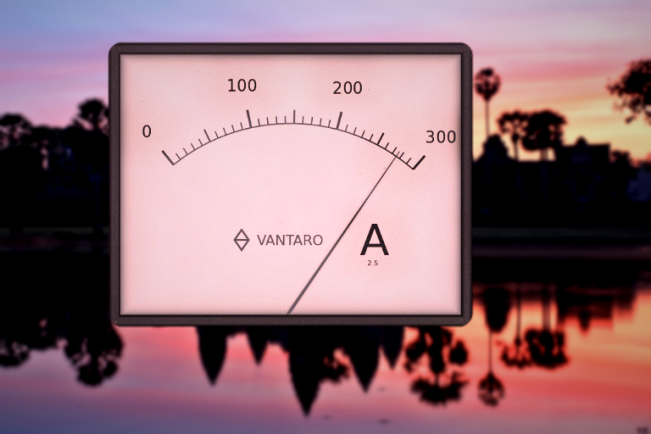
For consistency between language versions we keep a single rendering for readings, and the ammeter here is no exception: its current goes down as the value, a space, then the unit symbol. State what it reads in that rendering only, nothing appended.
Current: 275 A
